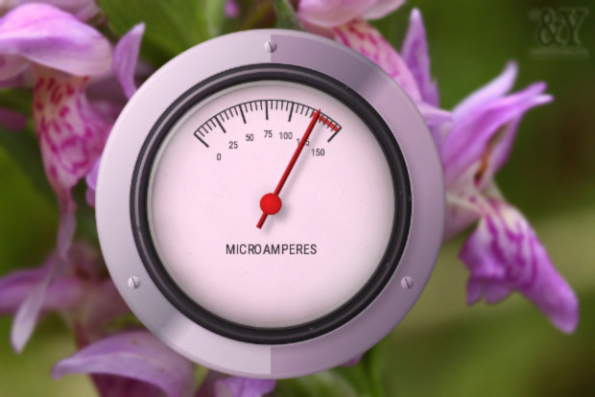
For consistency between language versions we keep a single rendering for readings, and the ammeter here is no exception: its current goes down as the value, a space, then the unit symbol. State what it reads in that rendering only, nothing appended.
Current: 125 µA
